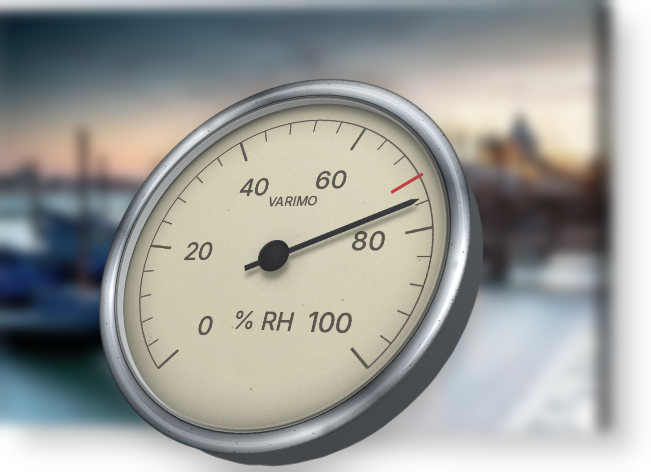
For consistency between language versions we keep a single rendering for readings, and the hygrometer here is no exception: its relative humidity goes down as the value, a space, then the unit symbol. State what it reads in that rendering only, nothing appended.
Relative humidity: 76 %
